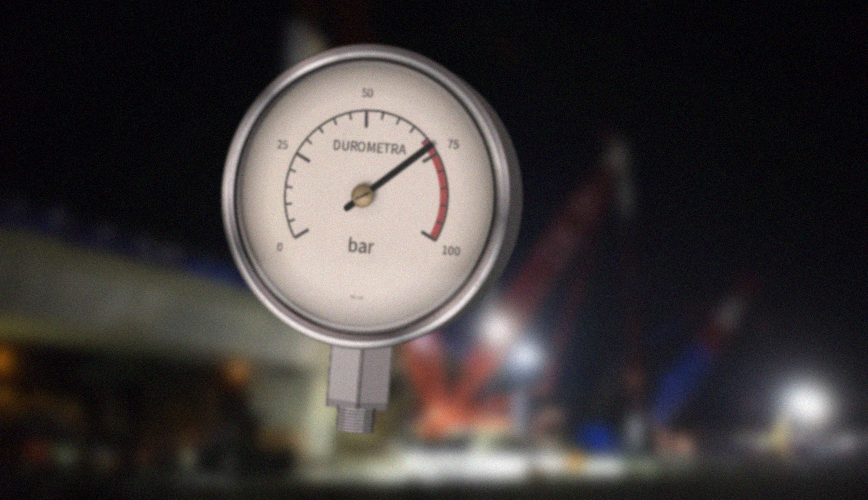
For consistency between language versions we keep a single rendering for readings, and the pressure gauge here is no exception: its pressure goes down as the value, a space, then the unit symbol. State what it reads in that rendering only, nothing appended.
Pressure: 72.5 bar
